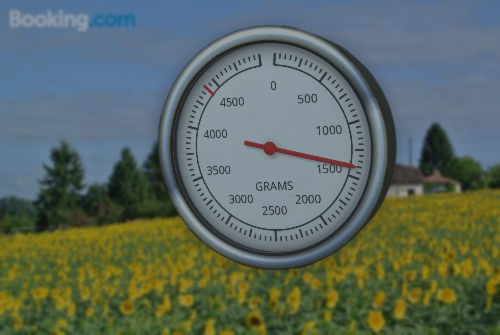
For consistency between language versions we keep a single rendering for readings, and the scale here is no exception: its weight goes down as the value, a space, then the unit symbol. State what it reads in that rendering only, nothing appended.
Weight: 1400 g
